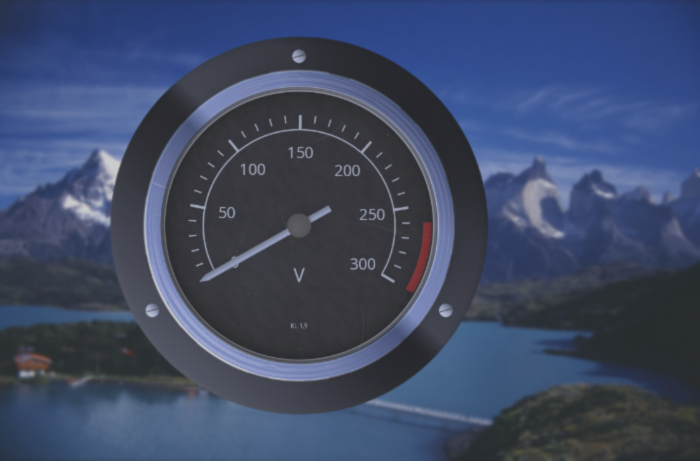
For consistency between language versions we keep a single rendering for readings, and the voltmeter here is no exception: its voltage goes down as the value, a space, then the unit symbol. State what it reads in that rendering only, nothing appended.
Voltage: 0 V
